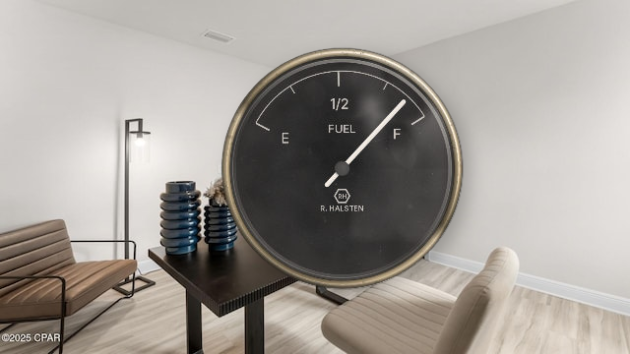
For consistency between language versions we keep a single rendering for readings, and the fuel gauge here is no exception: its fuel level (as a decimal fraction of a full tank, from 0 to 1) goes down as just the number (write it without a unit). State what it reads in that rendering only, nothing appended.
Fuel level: 0.875
